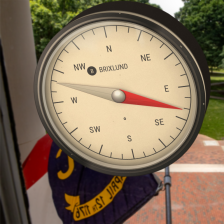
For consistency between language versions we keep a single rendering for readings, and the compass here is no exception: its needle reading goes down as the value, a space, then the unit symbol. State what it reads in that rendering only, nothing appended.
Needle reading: 110 °
